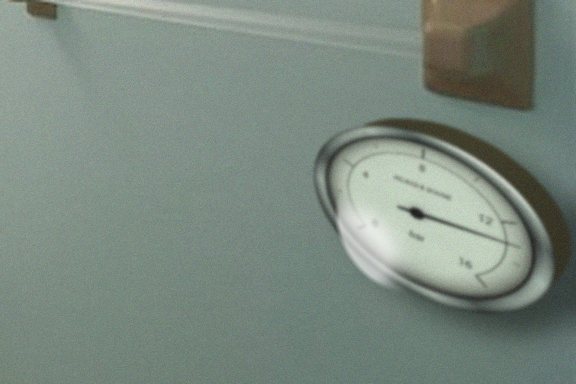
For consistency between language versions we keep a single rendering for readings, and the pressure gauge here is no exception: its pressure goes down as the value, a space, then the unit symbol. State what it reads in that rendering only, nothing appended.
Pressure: 13 bar
